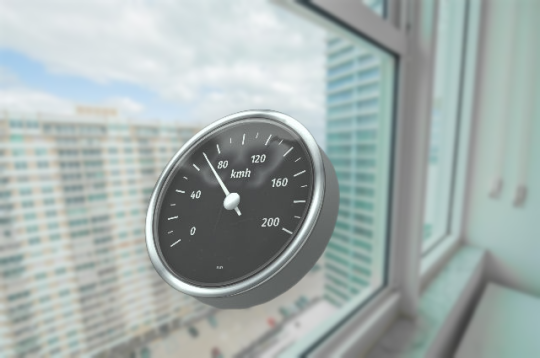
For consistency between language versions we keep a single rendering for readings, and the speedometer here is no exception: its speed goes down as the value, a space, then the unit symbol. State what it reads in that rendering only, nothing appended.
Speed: 70 km/h
